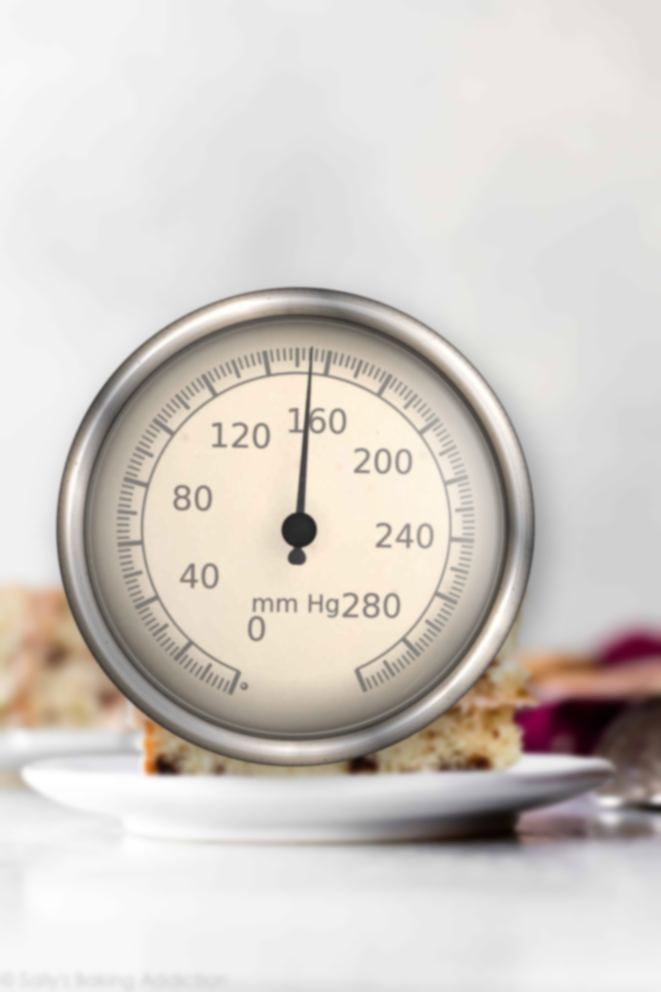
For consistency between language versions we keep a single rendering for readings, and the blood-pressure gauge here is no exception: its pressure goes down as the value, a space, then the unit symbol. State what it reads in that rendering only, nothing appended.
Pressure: 154 mmHg
